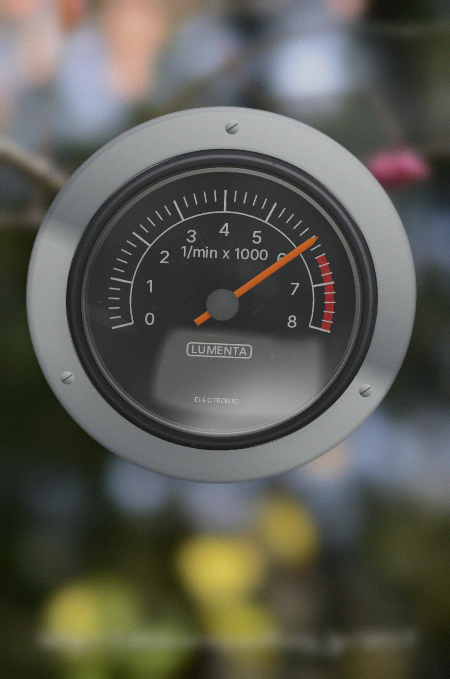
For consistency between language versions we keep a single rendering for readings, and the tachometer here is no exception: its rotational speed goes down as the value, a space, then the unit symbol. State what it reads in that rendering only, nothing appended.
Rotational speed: 6000 rpm
